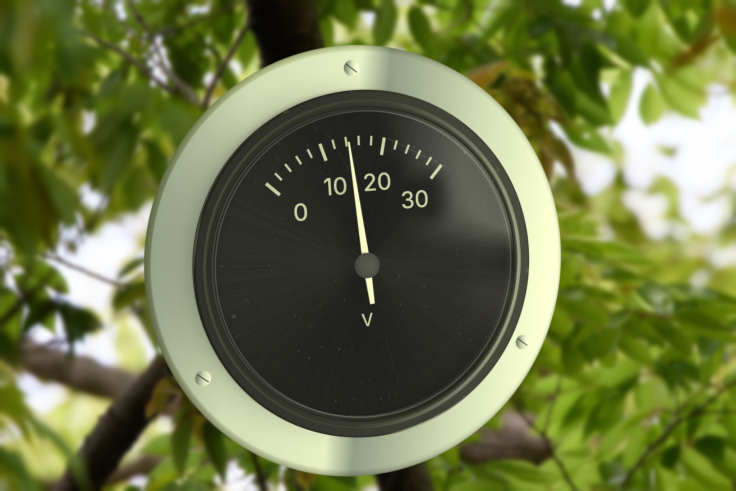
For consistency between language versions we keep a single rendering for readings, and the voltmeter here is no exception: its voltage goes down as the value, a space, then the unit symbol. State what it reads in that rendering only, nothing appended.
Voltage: 14 V
